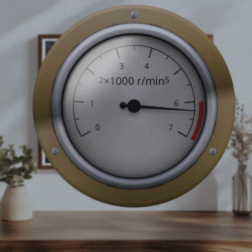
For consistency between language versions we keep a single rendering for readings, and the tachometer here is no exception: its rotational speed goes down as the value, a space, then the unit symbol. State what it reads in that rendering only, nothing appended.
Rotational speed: 6250 rpm
